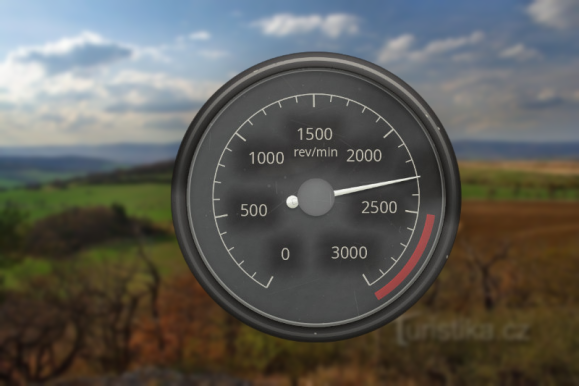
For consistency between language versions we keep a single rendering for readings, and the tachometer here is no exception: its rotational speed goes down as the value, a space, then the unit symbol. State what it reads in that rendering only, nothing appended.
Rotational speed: 2300 rpm
